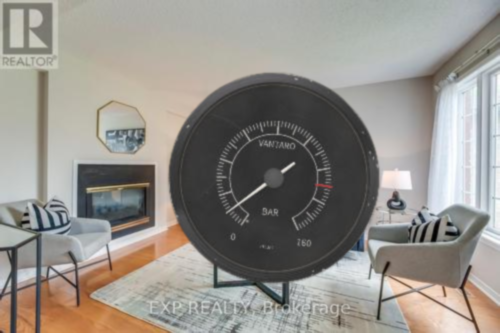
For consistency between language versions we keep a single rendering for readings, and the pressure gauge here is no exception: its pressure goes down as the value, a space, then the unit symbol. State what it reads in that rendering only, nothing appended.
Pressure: 10 bar
